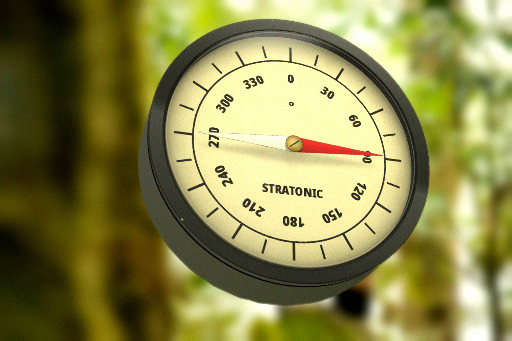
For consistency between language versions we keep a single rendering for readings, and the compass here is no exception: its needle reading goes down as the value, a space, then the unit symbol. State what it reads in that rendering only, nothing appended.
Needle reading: 90 °
